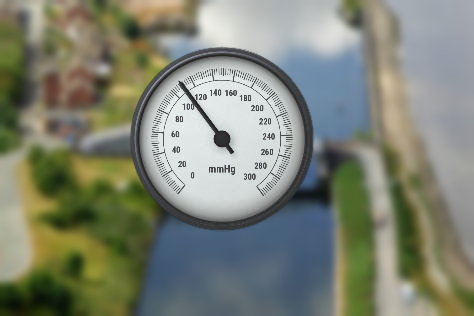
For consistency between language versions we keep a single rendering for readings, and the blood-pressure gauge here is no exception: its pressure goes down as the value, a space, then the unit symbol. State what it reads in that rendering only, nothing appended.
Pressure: 110 mmHg
